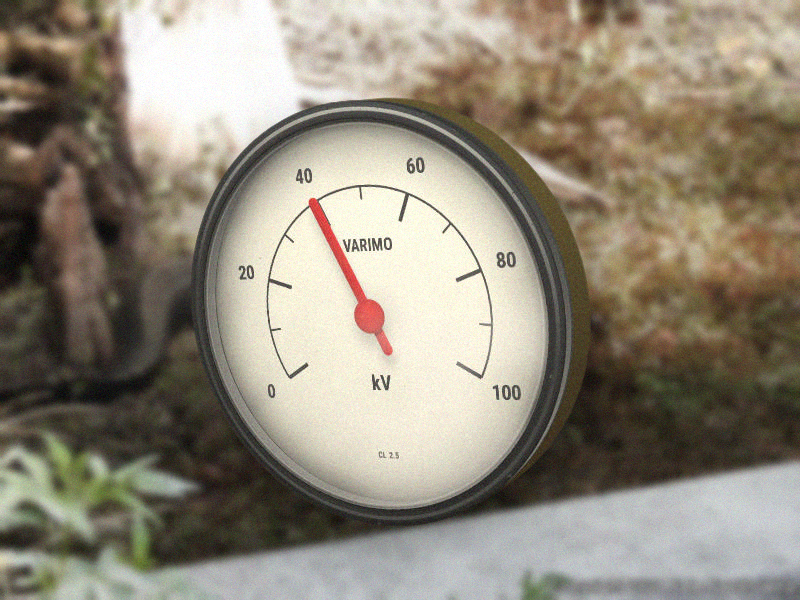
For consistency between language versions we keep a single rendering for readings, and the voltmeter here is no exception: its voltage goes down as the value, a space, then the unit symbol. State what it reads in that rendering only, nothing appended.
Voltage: 40 kV
